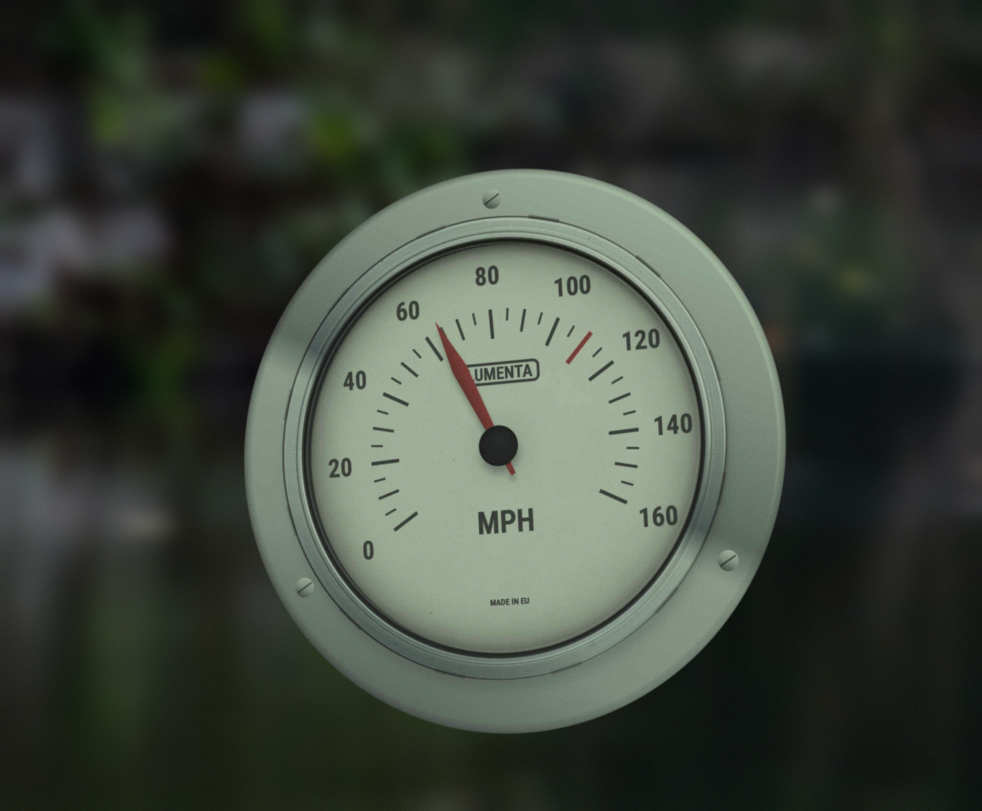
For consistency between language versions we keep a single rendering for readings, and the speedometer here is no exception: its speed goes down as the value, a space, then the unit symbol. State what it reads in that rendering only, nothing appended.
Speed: 65 mph
